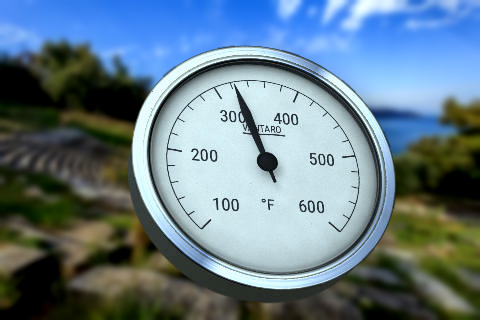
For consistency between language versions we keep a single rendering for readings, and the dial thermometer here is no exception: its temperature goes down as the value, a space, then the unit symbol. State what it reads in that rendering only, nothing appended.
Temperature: 320 °F
